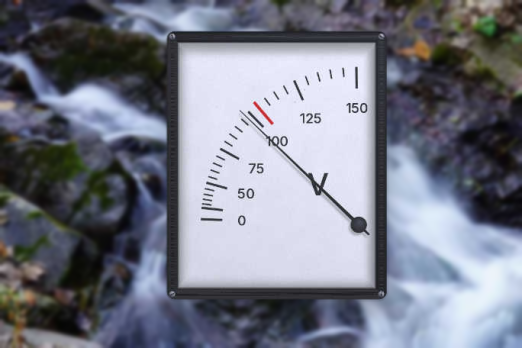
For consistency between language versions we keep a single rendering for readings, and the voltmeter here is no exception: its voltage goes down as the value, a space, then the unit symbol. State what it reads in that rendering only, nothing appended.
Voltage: 97.5 V
